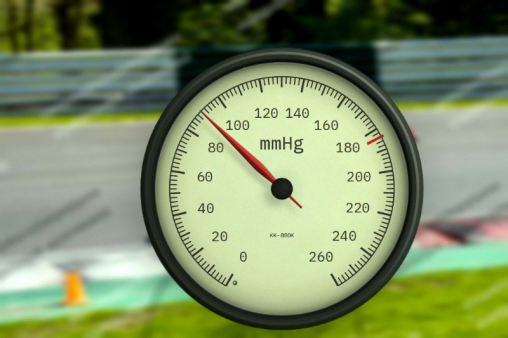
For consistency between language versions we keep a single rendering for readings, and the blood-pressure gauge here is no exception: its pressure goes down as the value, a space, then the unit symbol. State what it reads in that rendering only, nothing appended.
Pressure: 90 mmHg
